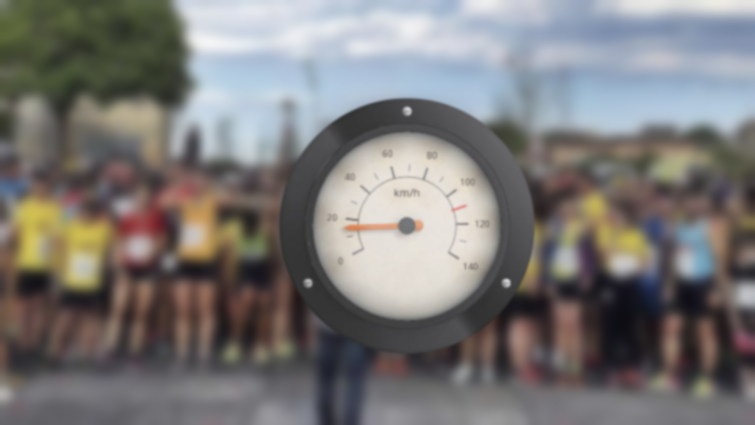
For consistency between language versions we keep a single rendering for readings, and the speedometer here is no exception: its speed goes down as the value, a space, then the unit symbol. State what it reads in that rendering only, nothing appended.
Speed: 15 km/h
